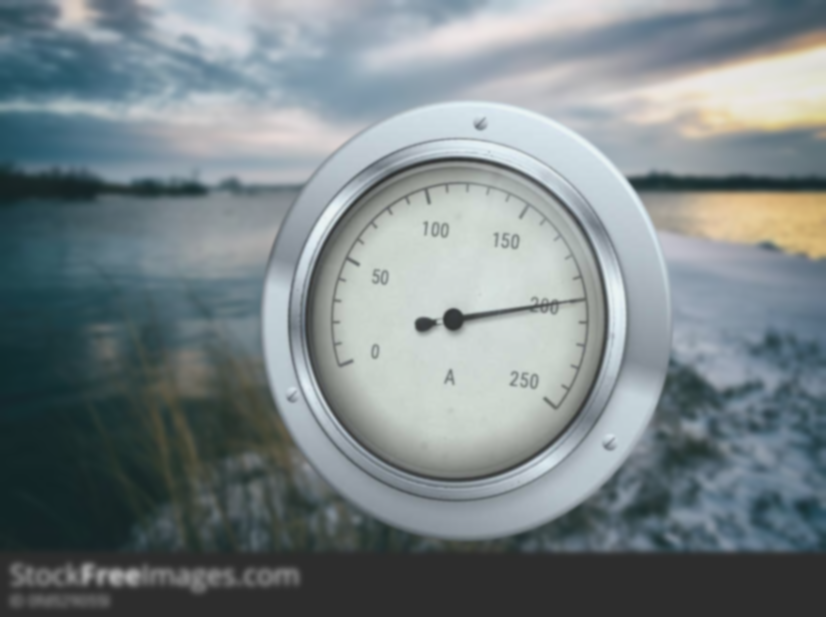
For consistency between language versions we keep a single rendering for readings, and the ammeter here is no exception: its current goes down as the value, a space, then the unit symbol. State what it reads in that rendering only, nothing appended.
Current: 200 A
